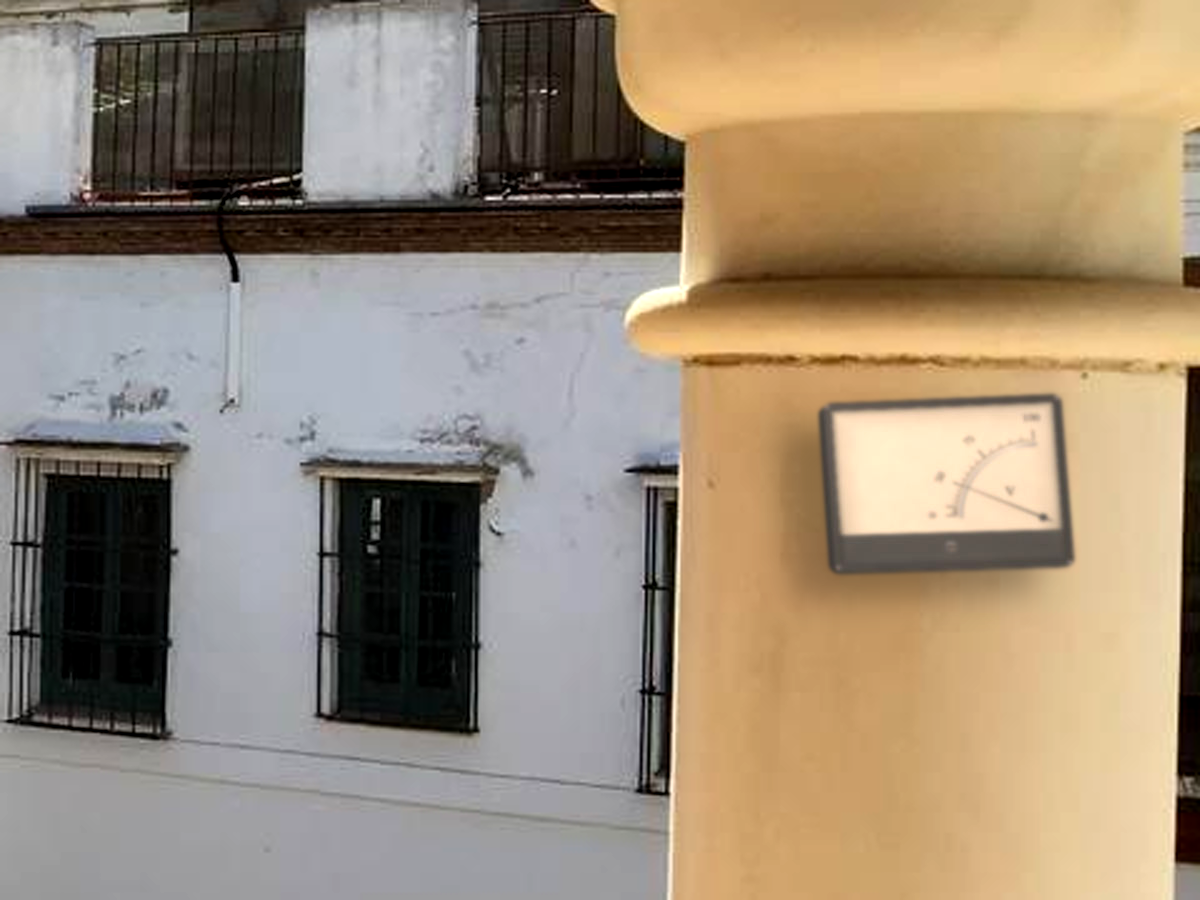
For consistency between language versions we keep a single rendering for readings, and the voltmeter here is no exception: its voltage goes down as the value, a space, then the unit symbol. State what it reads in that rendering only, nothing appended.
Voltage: 50 V
